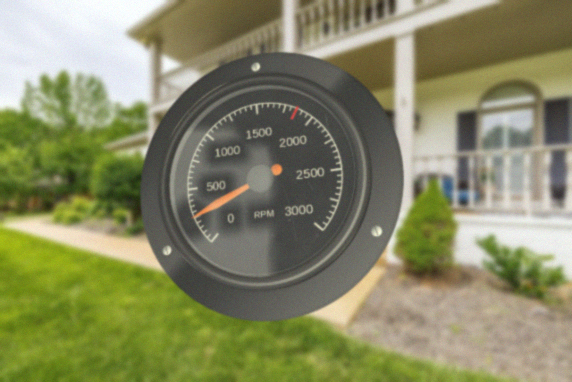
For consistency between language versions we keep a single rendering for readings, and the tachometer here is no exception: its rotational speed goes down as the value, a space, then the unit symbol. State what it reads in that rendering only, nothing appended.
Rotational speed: 250 rpm
